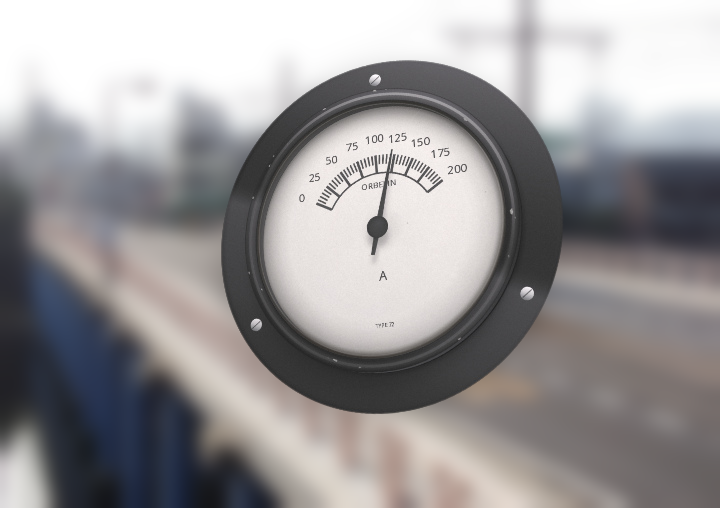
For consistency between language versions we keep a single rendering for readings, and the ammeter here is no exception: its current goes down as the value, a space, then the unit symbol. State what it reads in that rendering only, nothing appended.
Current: 125 A
